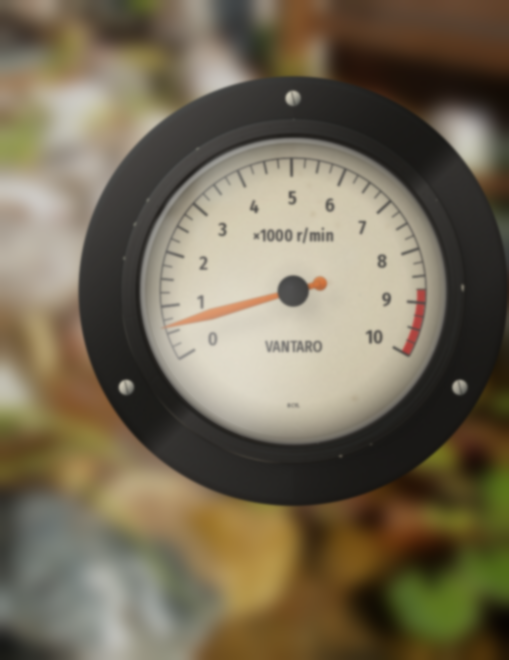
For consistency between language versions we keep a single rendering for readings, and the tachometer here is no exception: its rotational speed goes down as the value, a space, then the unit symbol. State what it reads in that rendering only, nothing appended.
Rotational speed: 625 rpm
